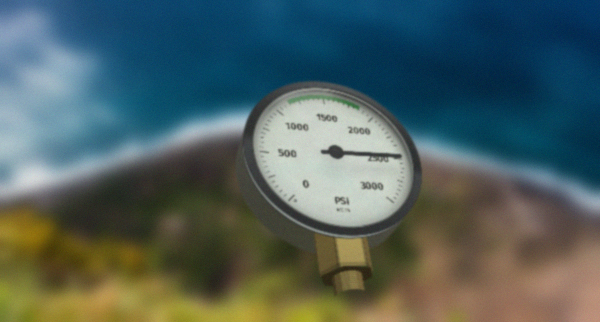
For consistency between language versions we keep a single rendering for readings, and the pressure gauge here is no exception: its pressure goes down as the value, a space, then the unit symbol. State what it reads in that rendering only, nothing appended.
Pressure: 2500 psi
